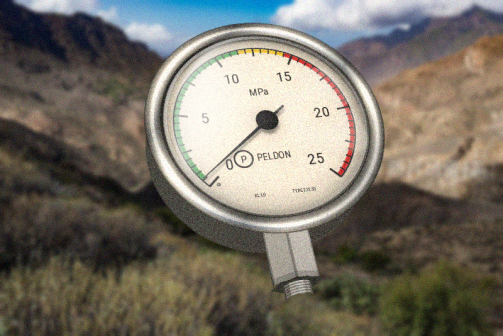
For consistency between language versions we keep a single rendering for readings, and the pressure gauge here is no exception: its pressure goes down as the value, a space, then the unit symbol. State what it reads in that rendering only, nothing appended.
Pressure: 0.5 MPa
